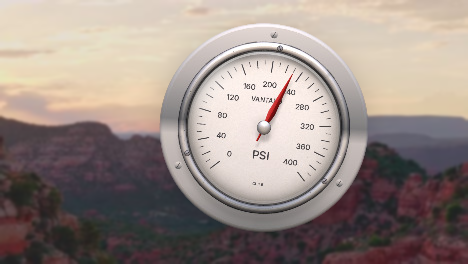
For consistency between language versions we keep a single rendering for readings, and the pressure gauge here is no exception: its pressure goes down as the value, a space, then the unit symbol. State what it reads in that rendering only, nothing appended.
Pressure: 230 psi
